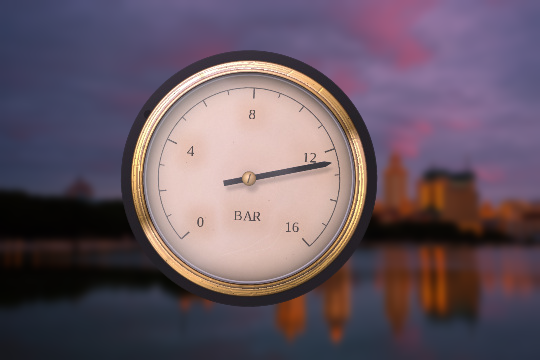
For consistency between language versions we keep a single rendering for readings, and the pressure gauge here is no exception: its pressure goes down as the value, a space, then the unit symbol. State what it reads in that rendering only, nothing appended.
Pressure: 12.5 bar
